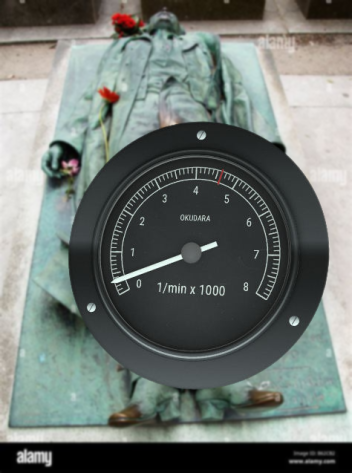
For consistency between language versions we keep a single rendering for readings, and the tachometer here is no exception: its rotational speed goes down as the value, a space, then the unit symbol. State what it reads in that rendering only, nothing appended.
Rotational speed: 300 rpm
